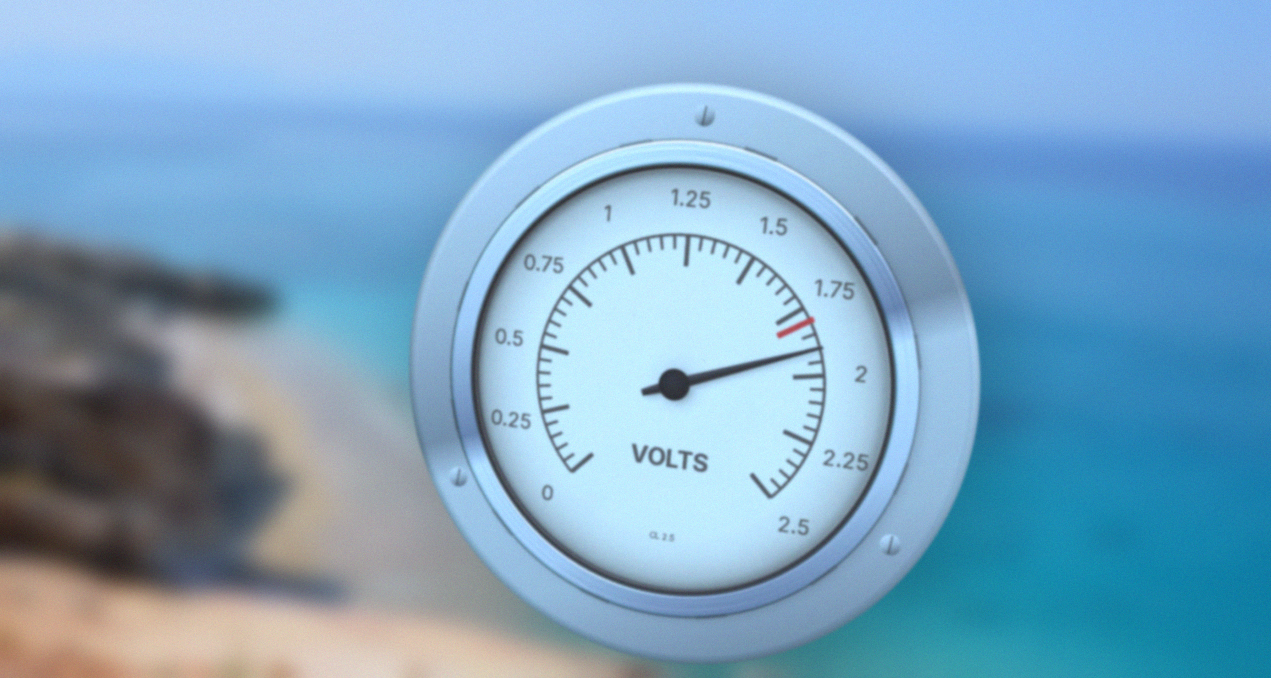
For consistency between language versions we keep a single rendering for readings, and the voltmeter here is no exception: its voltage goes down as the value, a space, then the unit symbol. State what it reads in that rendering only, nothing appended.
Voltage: 1.9 V
